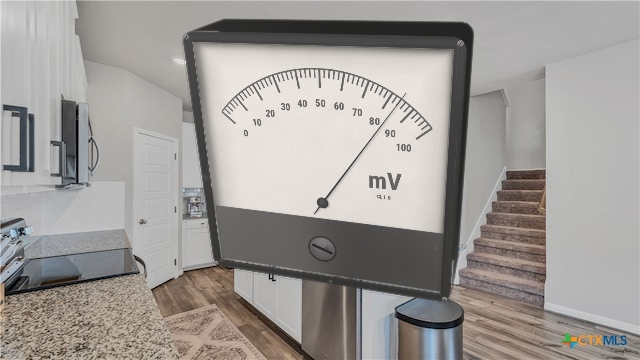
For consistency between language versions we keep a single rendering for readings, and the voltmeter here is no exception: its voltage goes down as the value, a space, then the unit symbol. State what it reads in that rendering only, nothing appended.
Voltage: 84 mV
